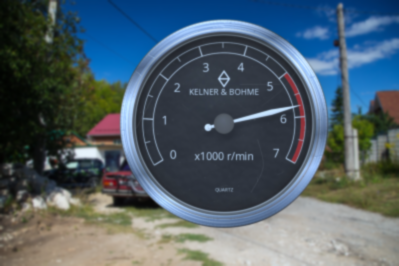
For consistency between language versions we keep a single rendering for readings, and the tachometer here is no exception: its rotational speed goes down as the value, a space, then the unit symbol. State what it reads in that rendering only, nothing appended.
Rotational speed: 5750 rpm
